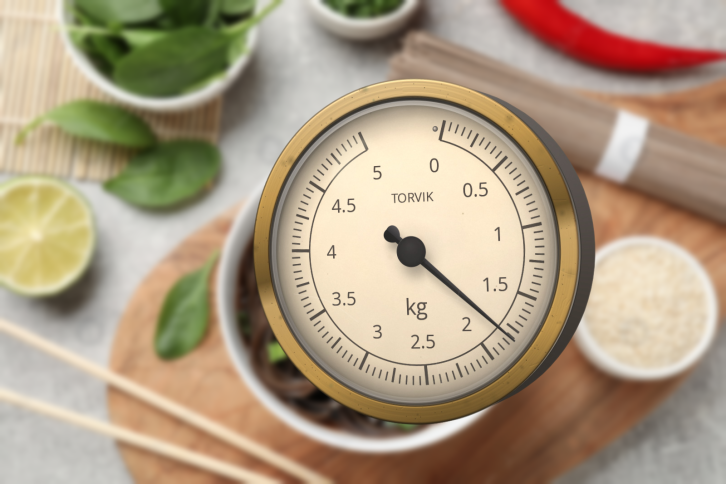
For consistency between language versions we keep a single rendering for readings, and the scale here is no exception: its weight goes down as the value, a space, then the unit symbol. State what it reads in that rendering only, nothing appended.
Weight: 1.8 kg
